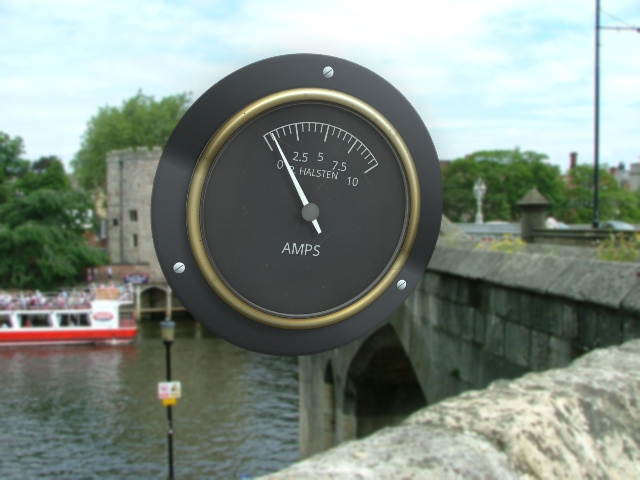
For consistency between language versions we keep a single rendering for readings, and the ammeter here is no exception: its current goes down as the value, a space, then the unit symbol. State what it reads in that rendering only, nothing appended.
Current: 0.5 A
